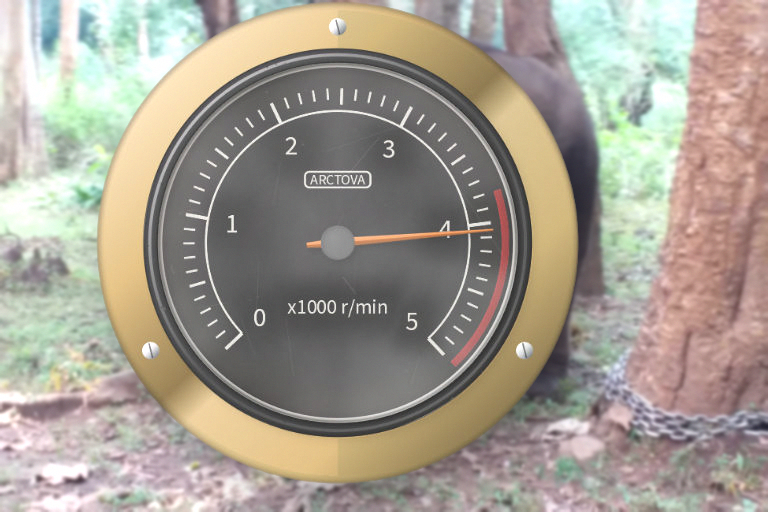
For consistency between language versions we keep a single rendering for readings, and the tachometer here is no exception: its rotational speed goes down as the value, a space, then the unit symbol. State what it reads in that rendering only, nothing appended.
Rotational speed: 4050 rpm
